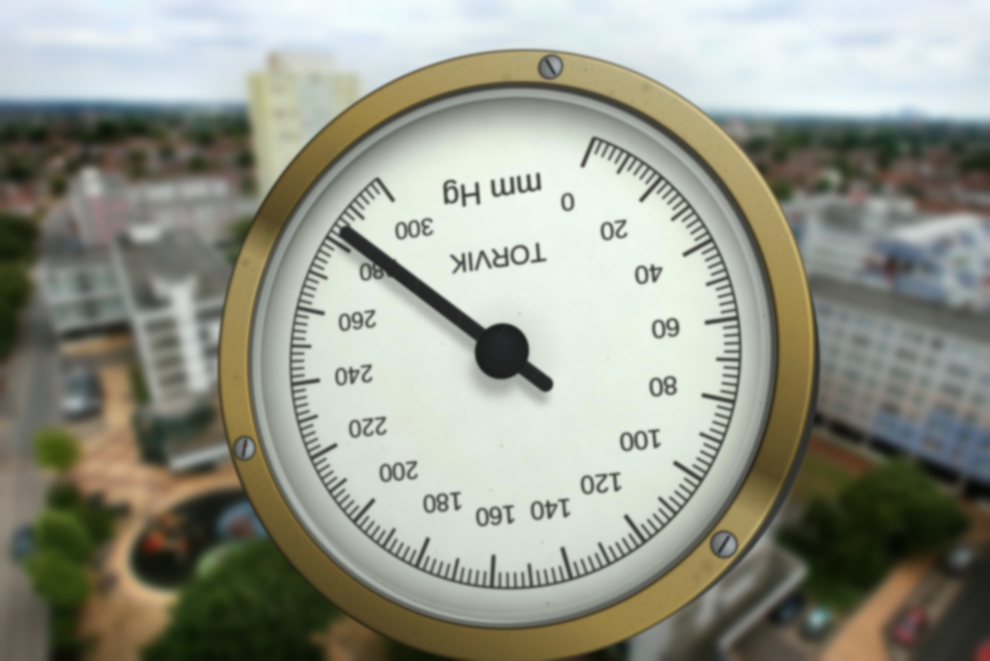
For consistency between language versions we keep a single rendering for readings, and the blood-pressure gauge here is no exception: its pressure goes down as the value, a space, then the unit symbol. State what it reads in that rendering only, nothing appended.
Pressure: 284 mmHg
